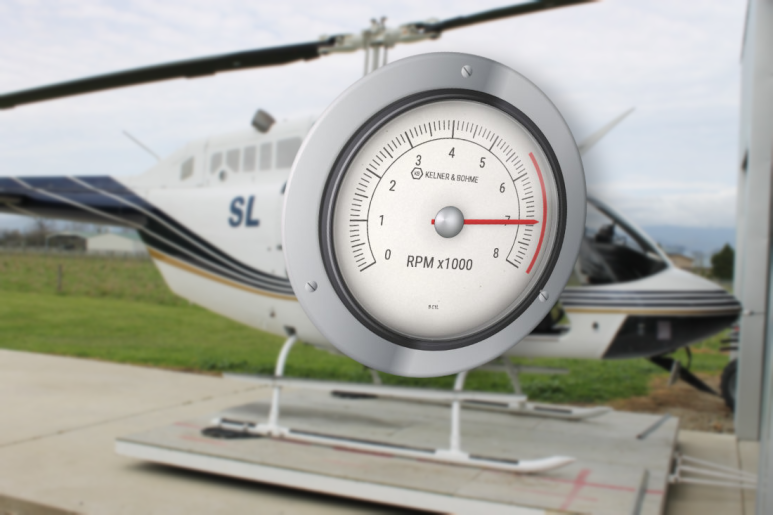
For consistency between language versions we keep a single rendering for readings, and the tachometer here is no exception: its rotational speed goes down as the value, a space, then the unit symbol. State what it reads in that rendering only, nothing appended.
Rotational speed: 7000 rpm
